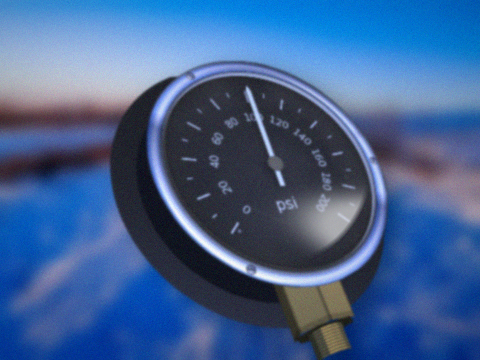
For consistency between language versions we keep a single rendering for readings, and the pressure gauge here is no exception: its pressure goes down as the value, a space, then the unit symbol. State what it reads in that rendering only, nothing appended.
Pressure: 100 psi
